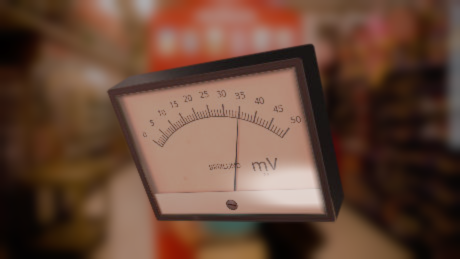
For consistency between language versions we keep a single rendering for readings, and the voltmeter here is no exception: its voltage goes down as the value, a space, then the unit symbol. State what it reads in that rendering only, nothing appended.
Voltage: 35 mV
